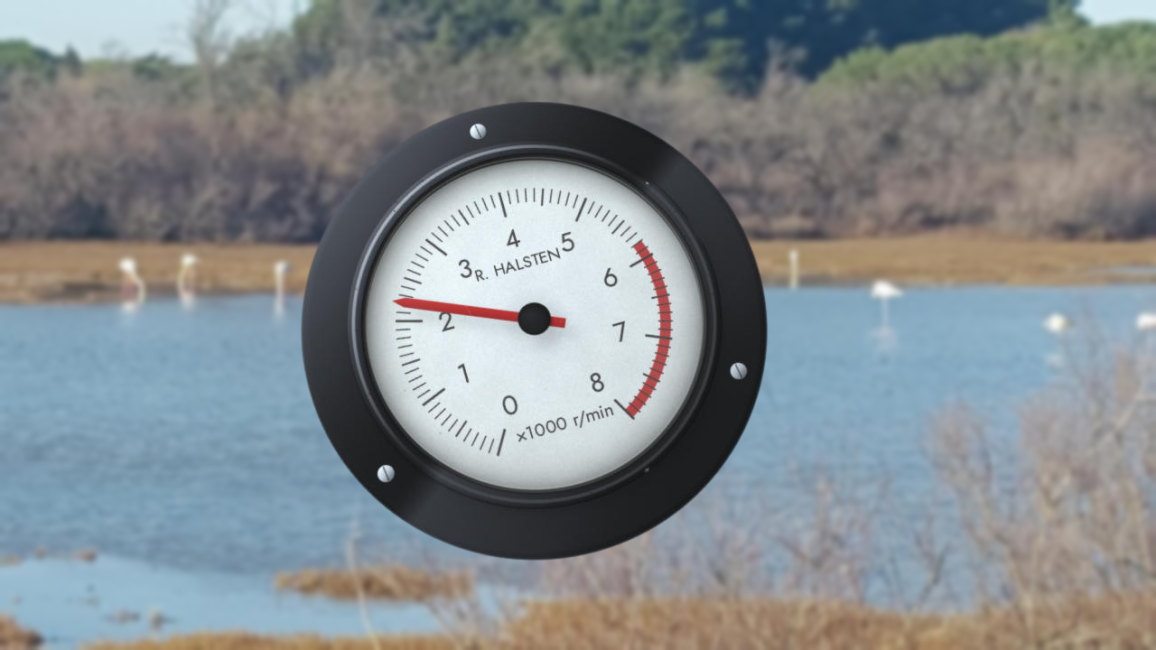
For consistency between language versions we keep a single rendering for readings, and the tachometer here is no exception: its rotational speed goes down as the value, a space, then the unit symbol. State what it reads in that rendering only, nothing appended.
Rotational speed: 2200 rpm
